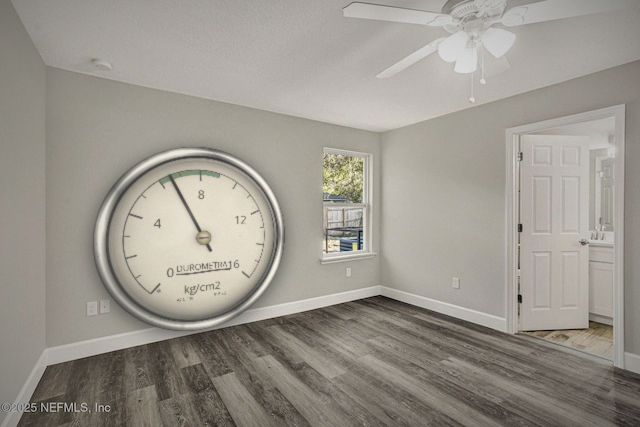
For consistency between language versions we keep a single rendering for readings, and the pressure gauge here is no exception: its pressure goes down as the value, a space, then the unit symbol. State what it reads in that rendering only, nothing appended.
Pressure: 6.5 kg/cm²
